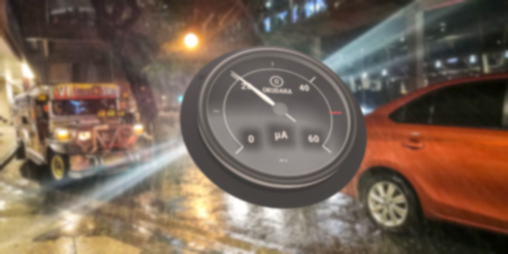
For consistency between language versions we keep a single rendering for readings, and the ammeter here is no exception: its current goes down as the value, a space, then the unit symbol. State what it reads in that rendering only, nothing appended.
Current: 20 µA
